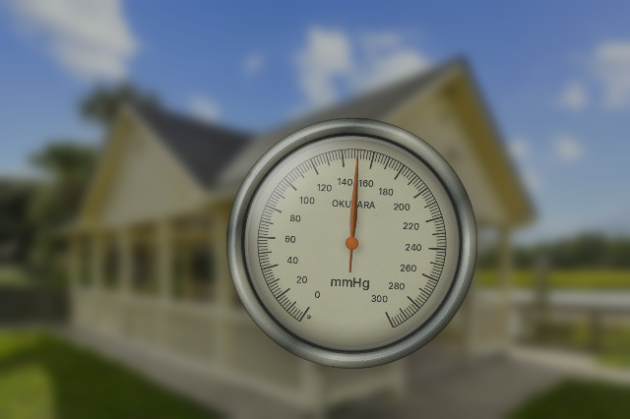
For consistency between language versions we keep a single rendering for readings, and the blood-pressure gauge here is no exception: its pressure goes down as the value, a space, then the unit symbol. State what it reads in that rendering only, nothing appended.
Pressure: 150 mmHg
